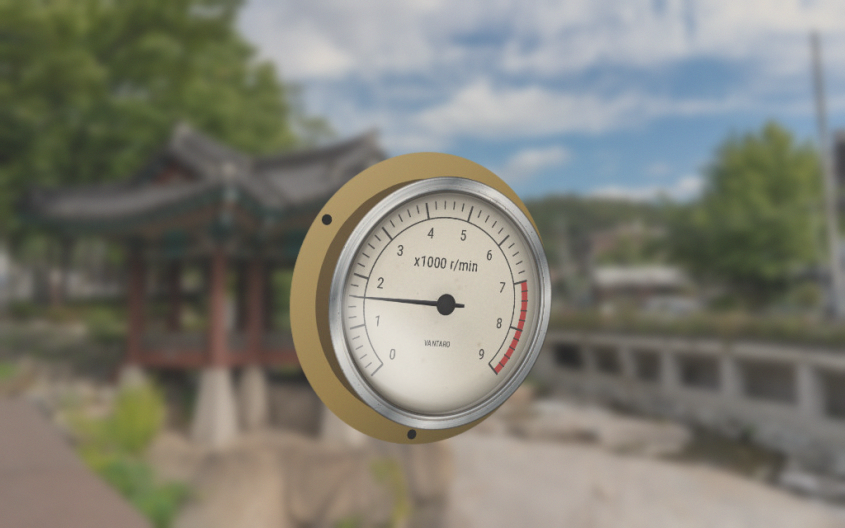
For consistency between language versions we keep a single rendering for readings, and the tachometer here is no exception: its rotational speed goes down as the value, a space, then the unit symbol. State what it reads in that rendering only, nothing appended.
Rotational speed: 1600 rpm
